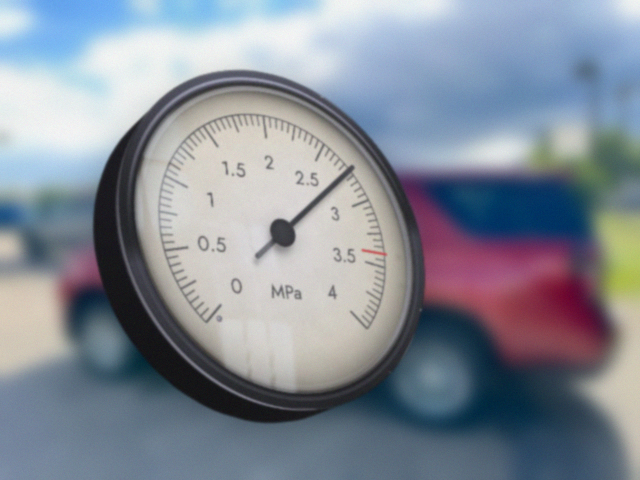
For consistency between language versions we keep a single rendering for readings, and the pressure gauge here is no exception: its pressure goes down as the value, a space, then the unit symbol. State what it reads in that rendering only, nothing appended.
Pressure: 2.75 MPa
